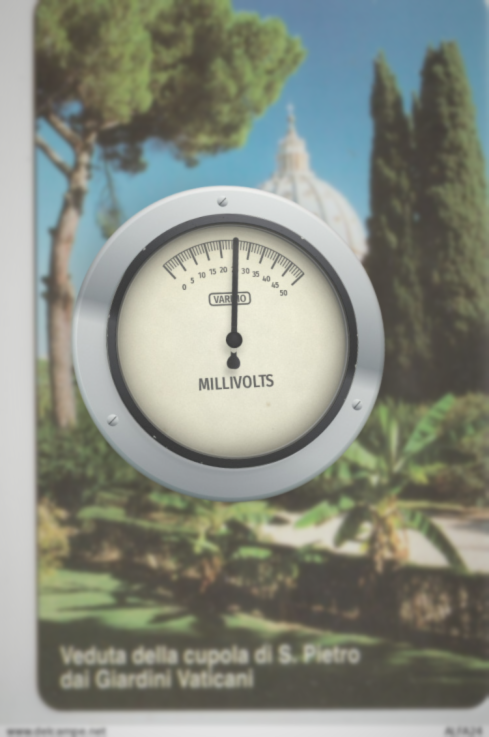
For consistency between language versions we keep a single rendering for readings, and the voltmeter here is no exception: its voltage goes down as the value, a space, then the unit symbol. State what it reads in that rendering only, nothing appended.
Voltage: 25 mV
